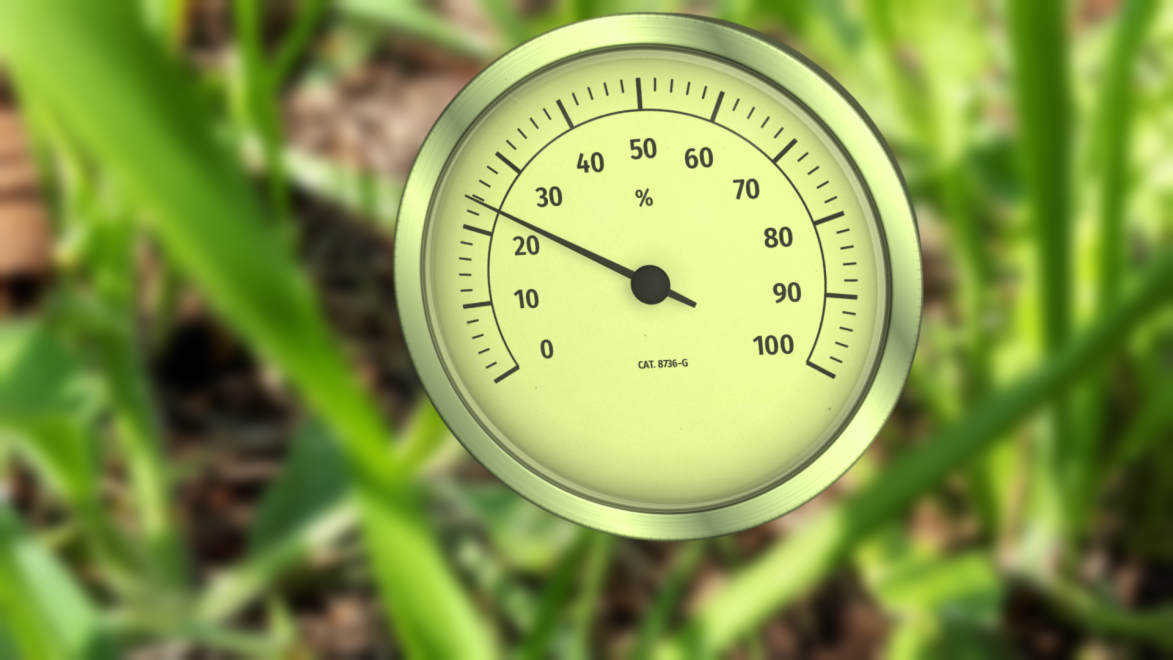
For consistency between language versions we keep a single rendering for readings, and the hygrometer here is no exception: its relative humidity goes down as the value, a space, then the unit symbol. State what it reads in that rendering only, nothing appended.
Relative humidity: 24 %
